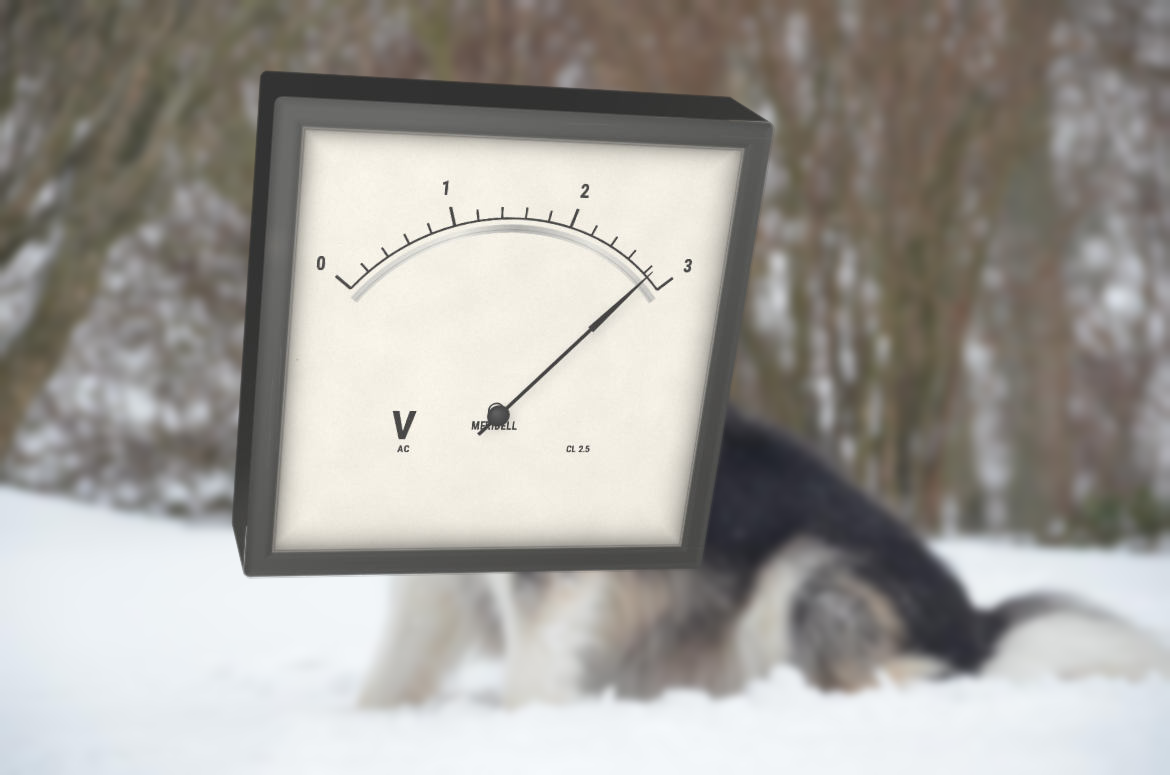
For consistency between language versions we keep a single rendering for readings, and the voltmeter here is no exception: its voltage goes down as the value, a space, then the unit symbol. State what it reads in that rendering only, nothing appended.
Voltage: 2.8 V
